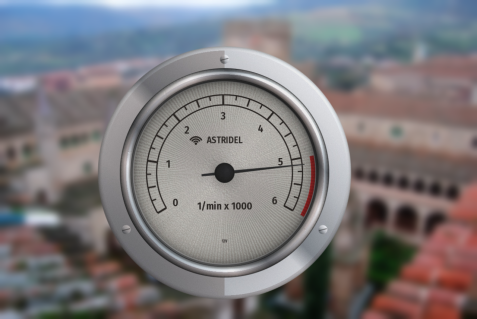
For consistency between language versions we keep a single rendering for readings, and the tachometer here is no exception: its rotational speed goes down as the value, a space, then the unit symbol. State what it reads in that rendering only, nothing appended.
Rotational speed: 5125 rpm
